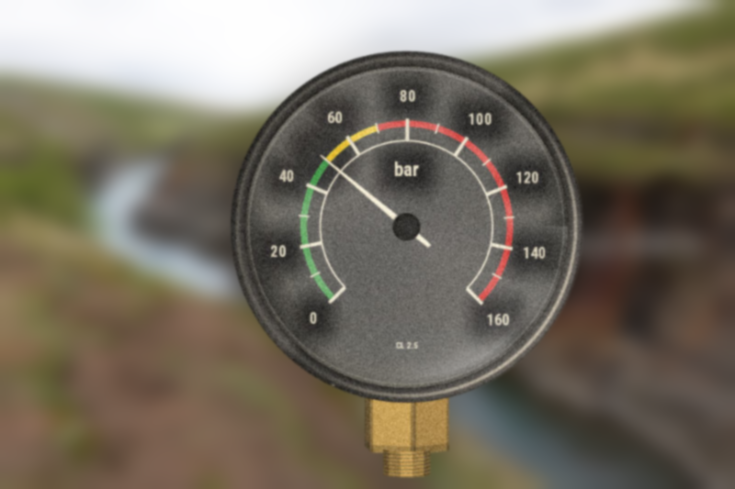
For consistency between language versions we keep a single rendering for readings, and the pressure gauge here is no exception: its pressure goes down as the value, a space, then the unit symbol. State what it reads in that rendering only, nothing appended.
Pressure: 50 bar
